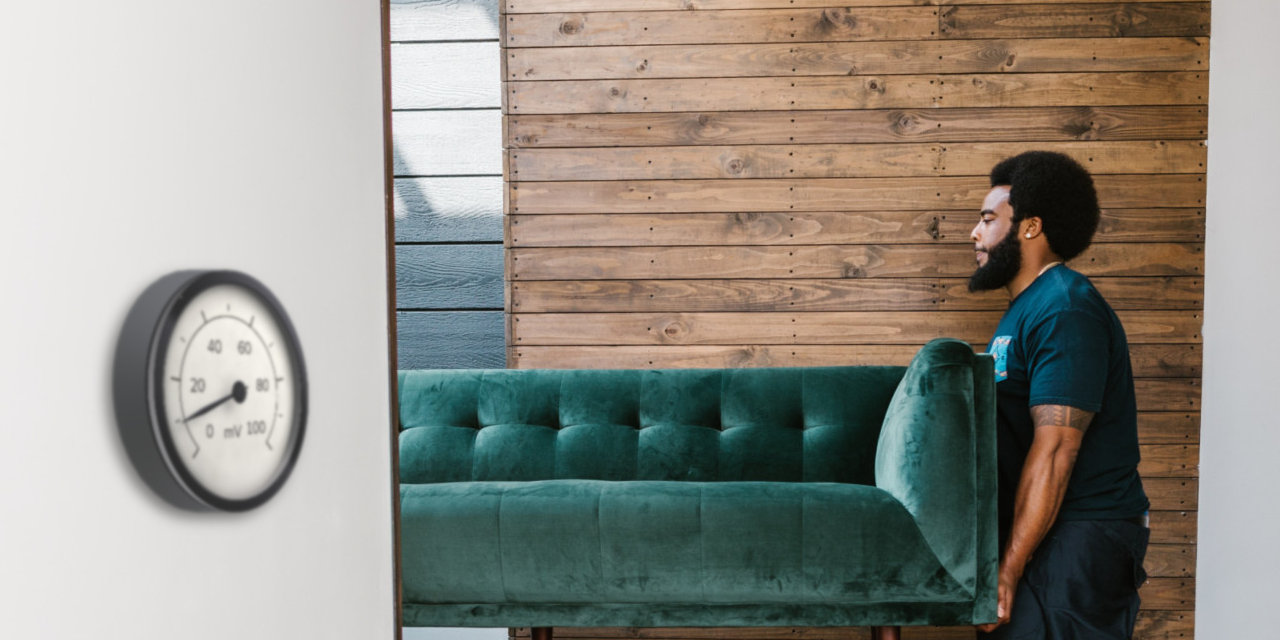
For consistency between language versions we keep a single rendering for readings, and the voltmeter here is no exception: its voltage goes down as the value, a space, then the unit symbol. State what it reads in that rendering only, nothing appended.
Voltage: 10 mV
